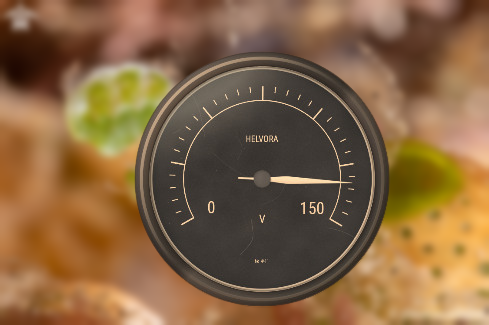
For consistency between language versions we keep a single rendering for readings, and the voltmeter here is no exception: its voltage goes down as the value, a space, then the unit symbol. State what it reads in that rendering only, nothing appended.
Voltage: 132.5 V
